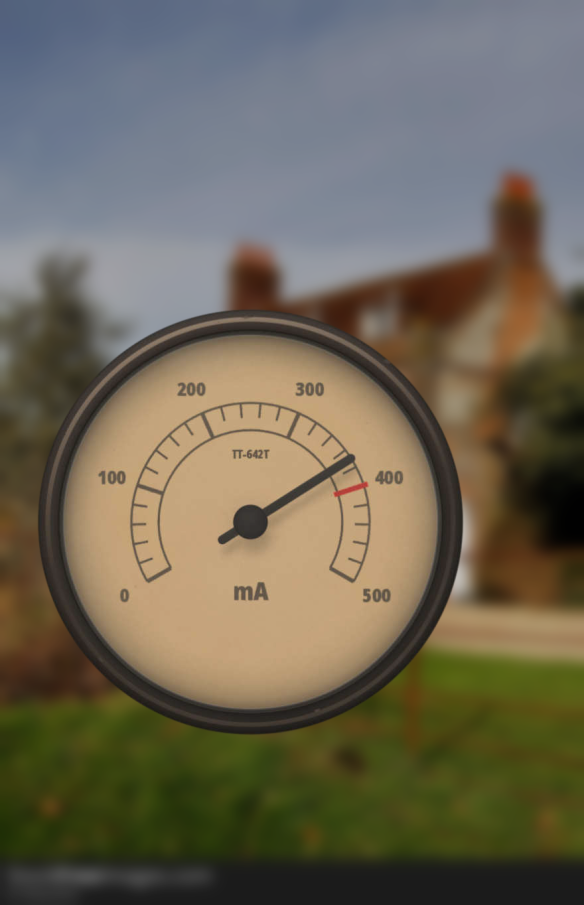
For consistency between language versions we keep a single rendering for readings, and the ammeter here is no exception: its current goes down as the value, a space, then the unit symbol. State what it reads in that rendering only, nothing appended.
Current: 370 mA
